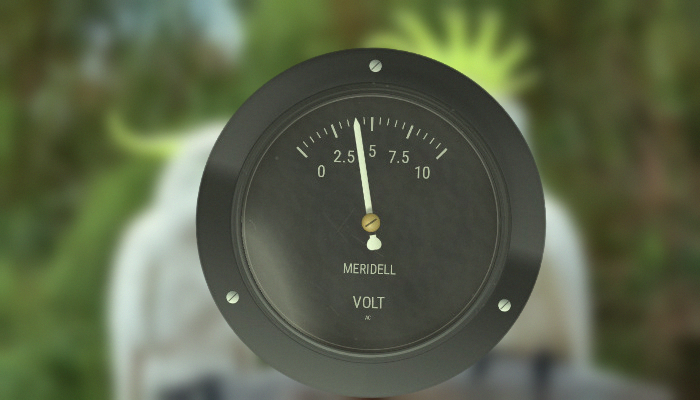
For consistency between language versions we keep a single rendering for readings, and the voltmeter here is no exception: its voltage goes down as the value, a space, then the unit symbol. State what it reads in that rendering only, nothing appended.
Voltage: 4 V
